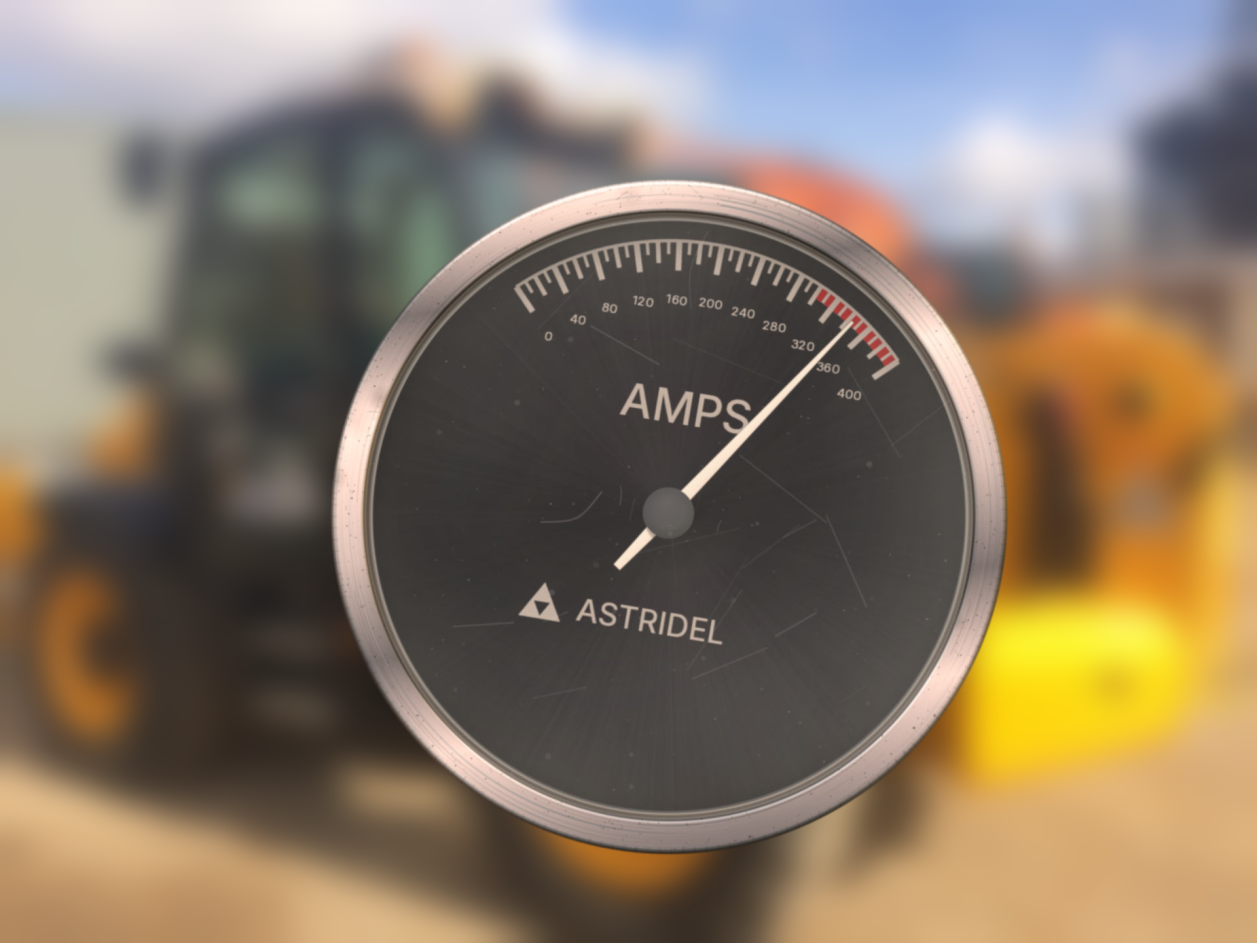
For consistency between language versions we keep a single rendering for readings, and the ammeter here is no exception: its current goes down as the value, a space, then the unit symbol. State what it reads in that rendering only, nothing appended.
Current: 345 A
